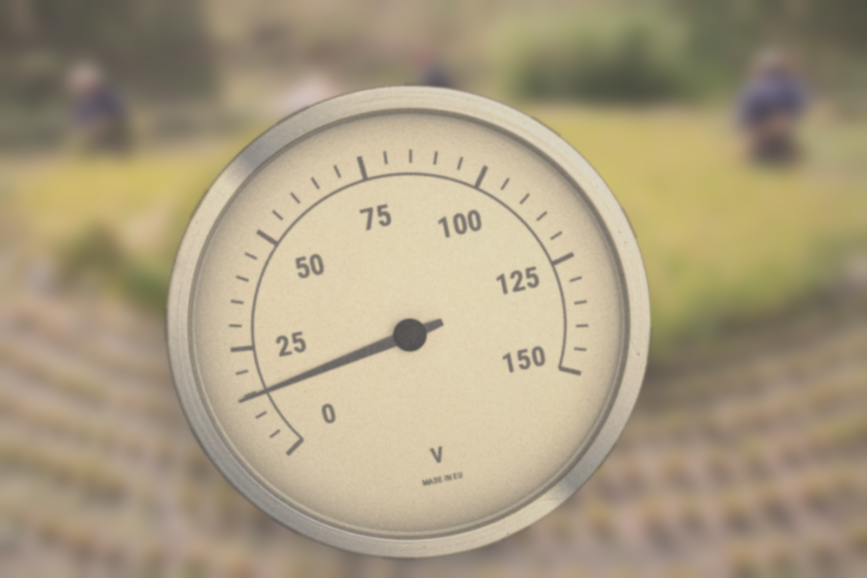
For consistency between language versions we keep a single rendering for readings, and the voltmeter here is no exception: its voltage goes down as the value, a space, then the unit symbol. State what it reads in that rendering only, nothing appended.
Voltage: 15 V
